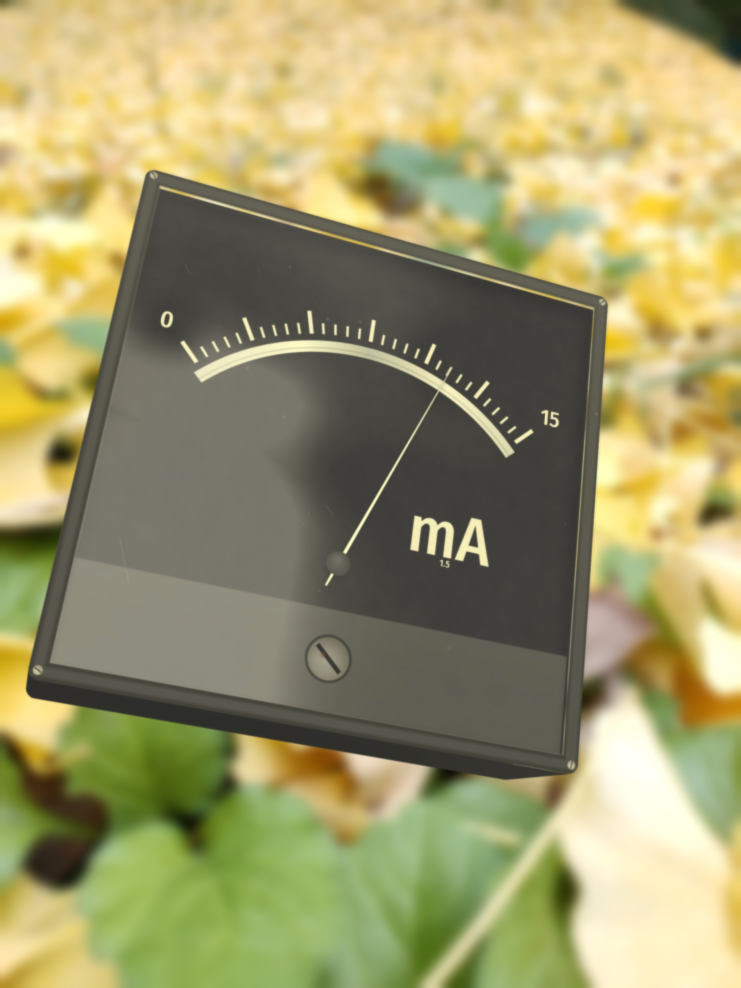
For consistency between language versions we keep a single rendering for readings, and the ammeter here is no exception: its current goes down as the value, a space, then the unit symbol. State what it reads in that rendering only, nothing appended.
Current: 11 mA
